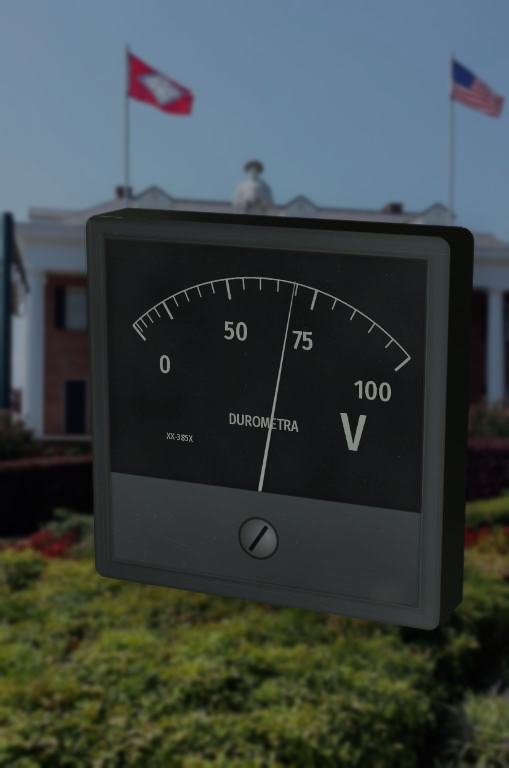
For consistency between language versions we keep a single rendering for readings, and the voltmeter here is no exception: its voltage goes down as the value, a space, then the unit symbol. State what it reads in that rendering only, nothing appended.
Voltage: 70 V
